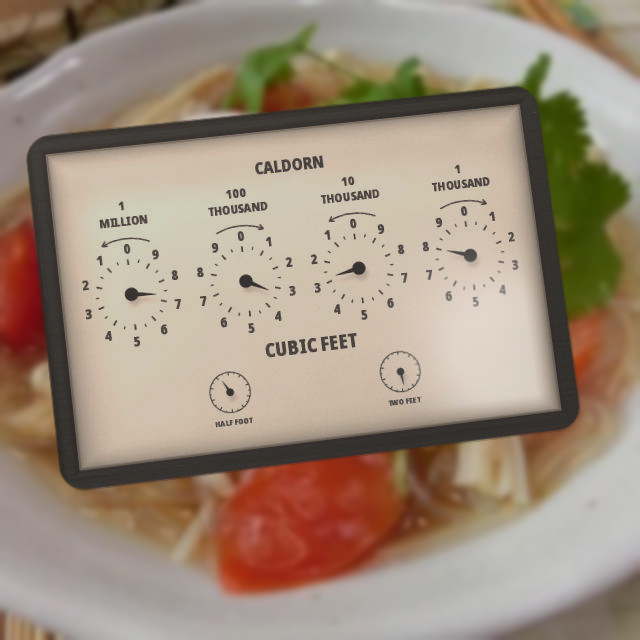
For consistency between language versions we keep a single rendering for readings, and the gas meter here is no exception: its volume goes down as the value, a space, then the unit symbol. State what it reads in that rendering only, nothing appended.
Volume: 732800 ft³
